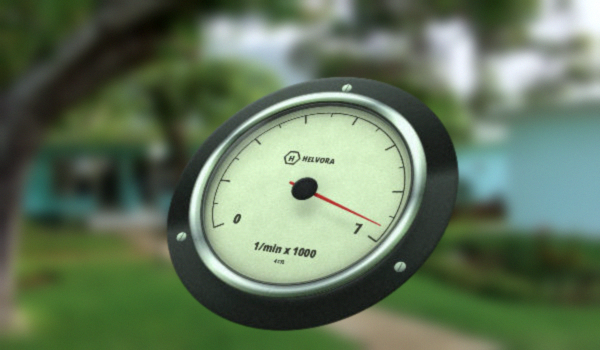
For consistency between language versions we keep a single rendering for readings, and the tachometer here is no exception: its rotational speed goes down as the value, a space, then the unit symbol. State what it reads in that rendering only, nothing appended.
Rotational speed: 6750 rpm
